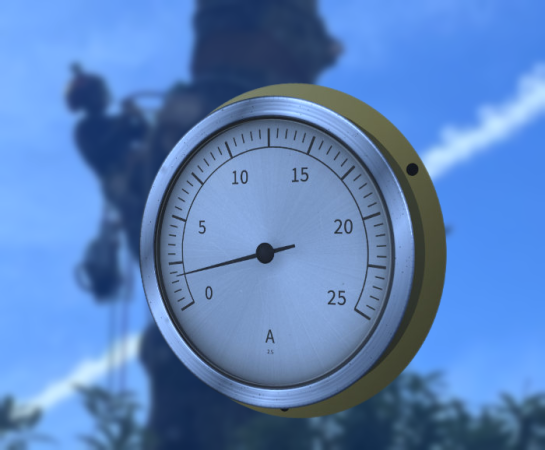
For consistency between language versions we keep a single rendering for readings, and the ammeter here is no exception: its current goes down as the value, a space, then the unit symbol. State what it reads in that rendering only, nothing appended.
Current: 1.75 A
